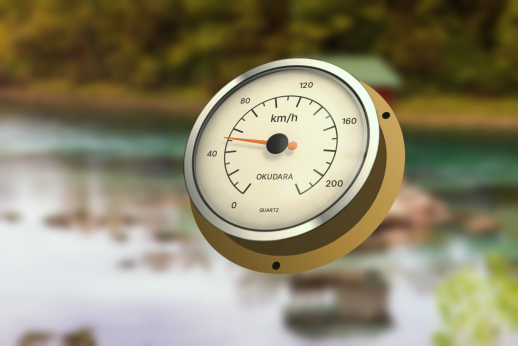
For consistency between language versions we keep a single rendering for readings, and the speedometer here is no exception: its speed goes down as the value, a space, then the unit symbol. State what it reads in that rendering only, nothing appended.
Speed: 50 km/h
